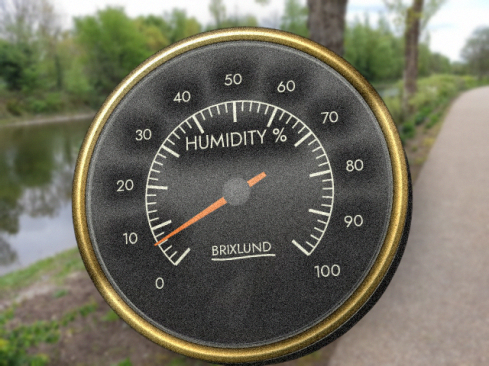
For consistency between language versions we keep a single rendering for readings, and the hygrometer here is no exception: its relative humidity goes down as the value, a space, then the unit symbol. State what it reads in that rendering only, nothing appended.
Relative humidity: 6 %
